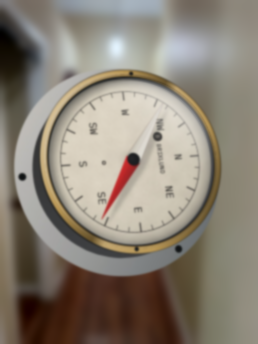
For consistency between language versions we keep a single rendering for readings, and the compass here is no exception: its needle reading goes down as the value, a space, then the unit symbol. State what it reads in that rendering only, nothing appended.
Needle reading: 125 °
